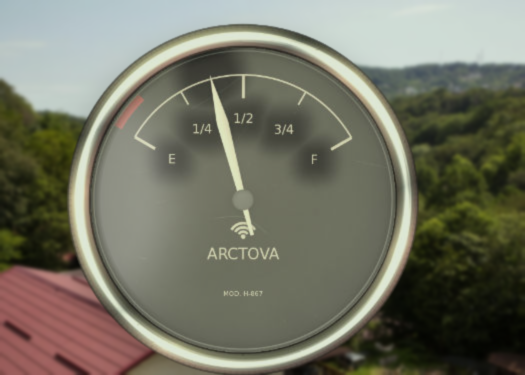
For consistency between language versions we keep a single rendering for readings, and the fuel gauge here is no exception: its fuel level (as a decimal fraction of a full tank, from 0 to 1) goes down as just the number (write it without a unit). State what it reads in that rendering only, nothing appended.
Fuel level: 0.375
